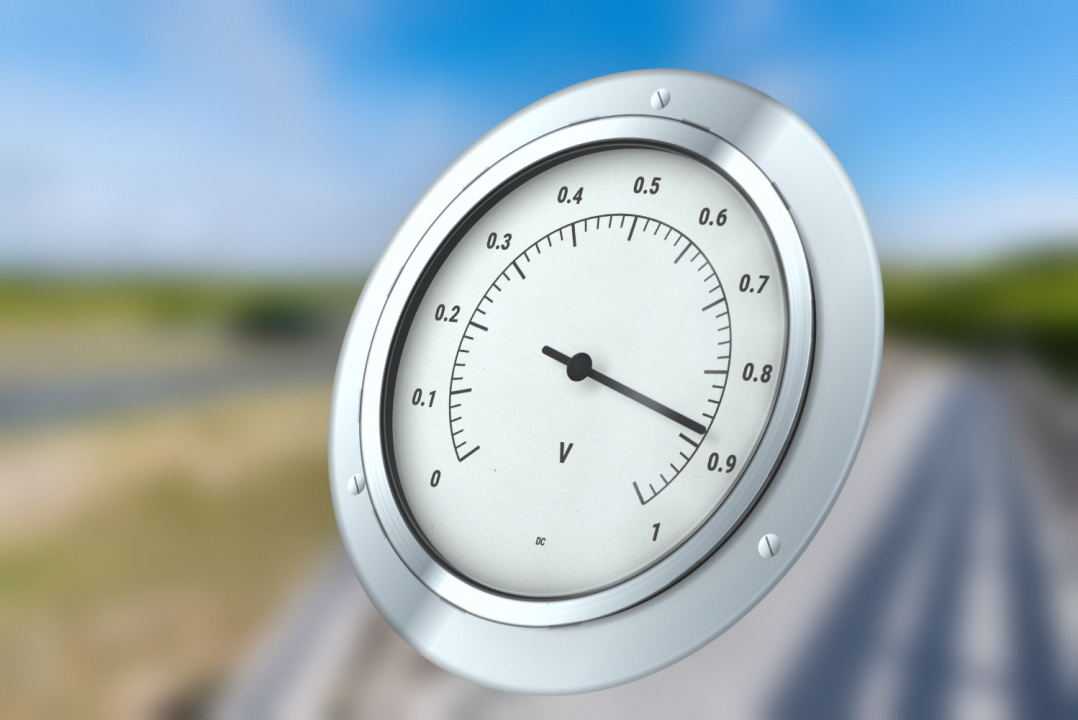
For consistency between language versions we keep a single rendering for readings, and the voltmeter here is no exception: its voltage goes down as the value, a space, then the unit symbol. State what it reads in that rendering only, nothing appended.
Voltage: 0.88 V
